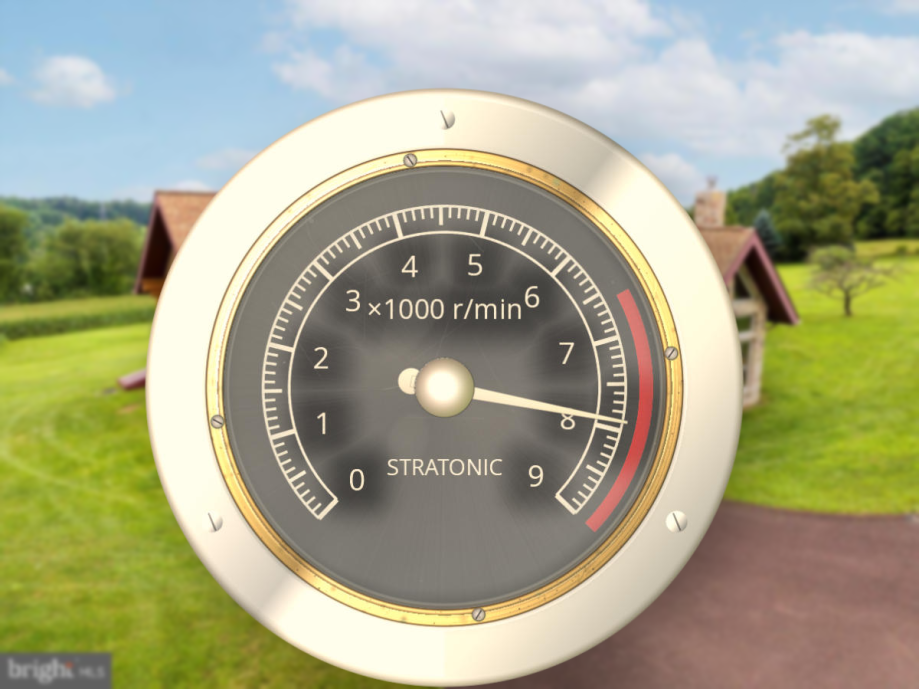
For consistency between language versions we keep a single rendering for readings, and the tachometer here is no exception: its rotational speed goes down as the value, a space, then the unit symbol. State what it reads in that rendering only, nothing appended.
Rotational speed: 7900 rpm
